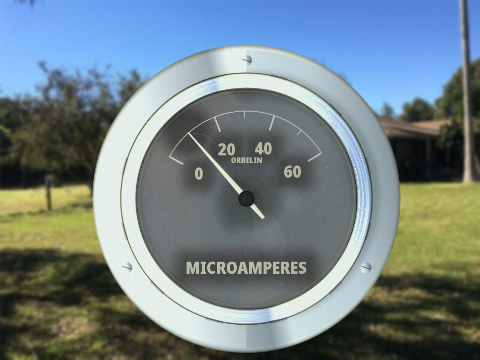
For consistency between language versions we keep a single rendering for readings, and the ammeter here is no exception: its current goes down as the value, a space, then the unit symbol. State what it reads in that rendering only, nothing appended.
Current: 10 µA
